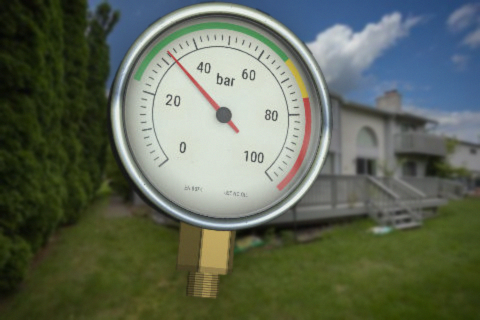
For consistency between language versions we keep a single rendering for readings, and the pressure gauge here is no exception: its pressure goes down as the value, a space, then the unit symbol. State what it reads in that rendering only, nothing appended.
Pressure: 32 bar
